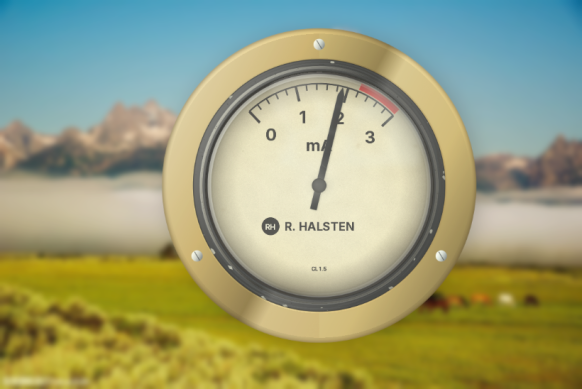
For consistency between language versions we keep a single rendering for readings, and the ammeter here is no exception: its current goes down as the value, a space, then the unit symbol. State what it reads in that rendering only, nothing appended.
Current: 1.9 mA
